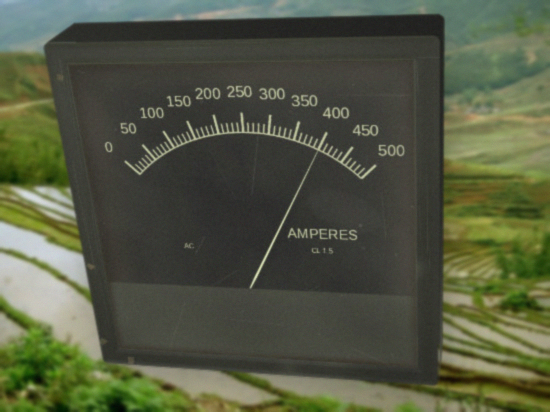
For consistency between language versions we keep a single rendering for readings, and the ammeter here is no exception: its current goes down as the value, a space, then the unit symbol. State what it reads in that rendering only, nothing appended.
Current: 400 A
